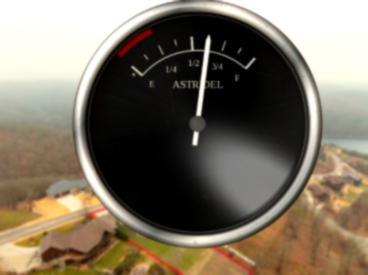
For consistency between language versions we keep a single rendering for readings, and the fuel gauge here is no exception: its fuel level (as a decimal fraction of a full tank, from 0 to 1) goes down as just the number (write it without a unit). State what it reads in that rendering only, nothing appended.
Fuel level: 0.625
